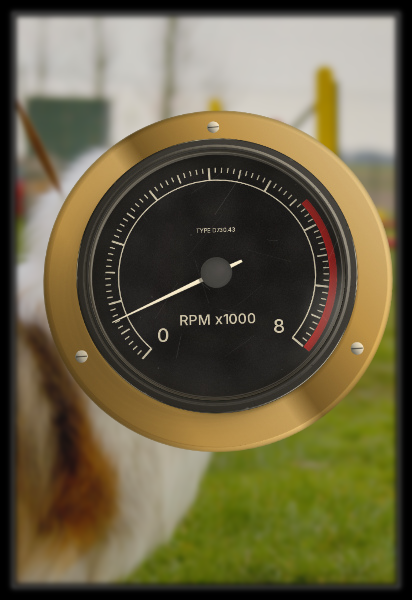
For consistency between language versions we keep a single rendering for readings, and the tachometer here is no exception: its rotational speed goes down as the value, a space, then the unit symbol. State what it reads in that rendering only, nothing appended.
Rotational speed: 700 rpm
